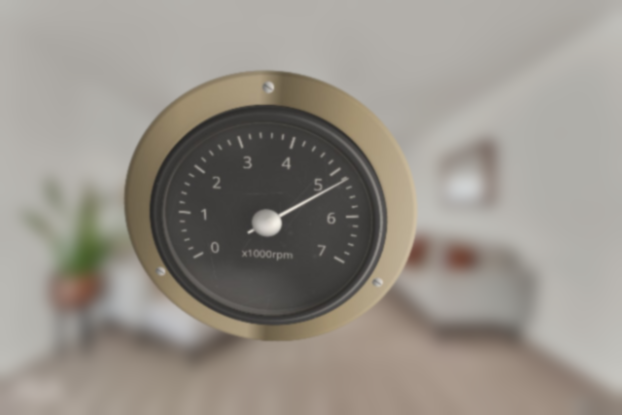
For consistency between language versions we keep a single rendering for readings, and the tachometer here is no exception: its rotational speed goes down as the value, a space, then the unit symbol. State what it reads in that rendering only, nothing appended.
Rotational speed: 5200 rpm
